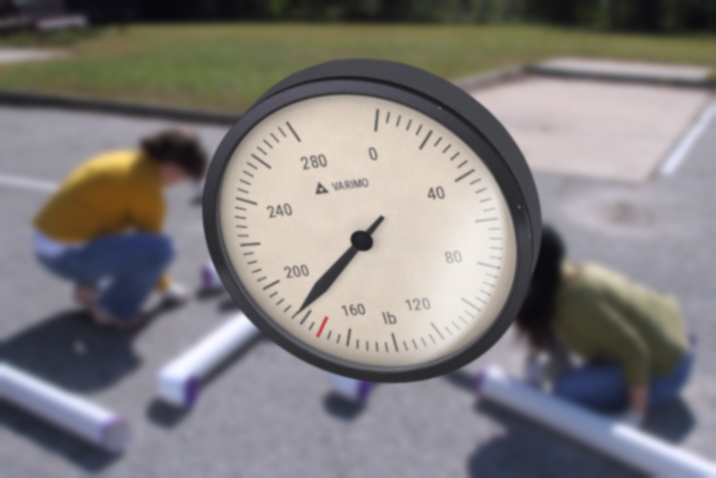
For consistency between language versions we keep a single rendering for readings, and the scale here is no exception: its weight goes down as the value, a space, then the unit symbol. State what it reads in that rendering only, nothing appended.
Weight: 184 lb
